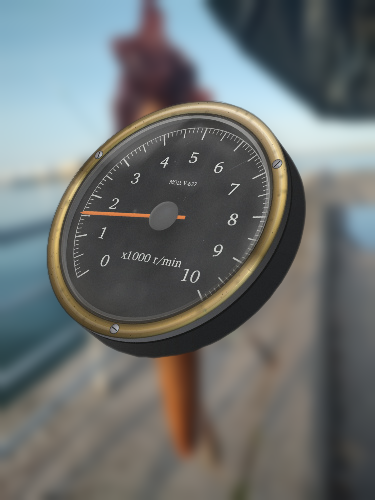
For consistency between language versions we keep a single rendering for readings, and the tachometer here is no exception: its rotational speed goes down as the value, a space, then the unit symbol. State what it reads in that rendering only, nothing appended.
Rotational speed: 1500 rpm
